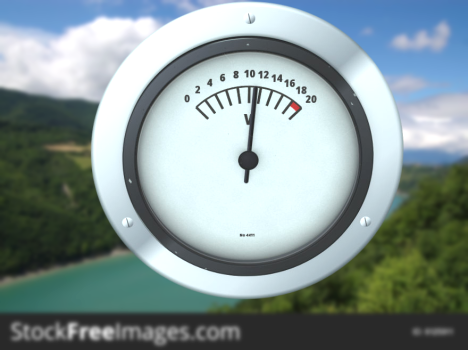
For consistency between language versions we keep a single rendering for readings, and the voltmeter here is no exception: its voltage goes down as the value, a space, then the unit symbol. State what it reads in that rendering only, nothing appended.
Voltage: 11 V
